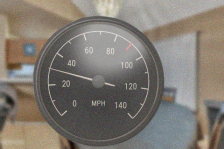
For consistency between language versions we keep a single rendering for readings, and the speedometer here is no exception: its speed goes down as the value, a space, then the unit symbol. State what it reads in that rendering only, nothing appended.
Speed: 30 mph
